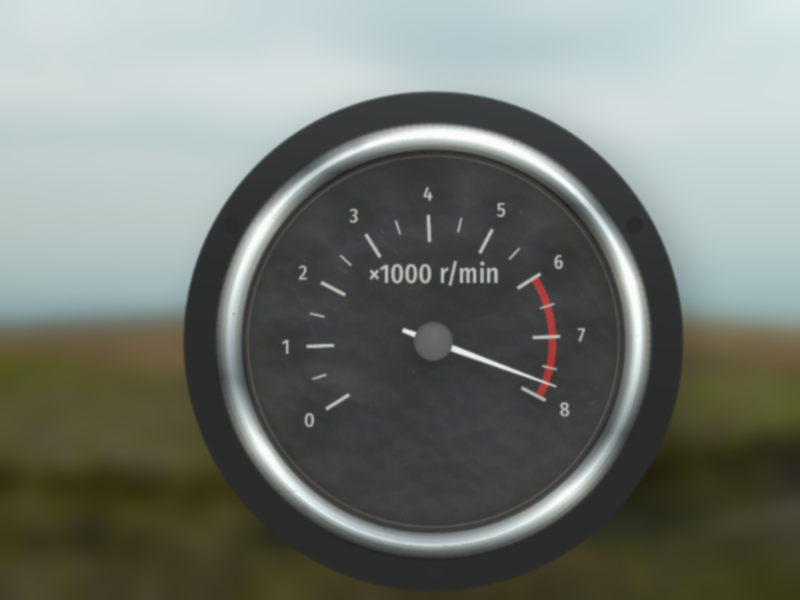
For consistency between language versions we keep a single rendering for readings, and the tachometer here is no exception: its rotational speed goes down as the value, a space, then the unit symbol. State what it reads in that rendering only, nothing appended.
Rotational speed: 7750 rpm
